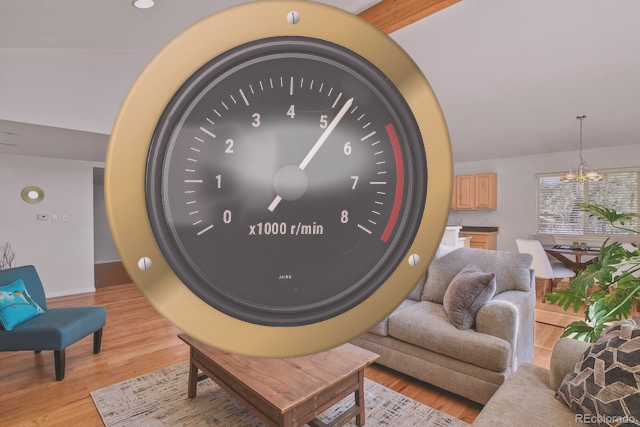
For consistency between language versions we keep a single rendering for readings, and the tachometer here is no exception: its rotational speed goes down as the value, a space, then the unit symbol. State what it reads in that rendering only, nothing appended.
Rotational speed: 5200 rpm
